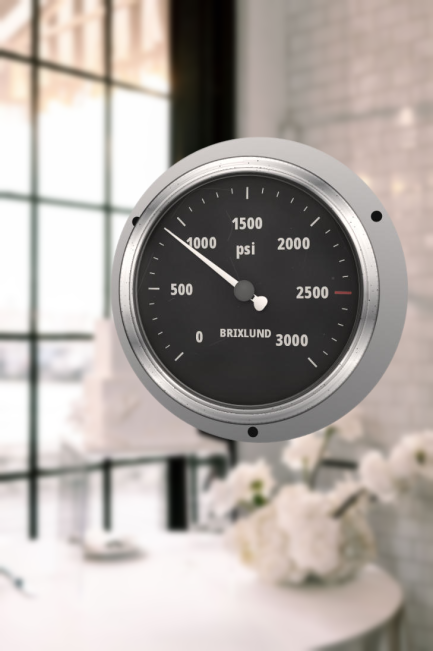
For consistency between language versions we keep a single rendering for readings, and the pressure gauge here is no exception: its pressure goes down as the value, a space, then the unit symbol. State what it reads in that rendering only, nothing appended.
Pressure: 900 psi
